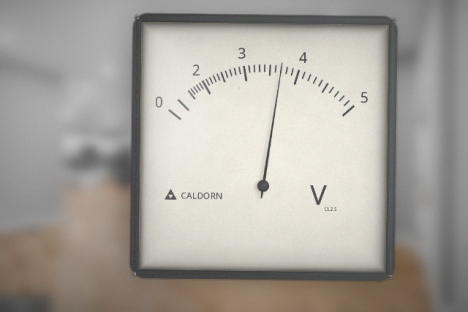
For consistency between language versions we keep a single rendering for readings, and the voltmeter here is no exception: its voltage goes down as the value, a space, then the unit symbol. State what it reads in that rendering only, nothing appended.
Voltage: 3.7 V
